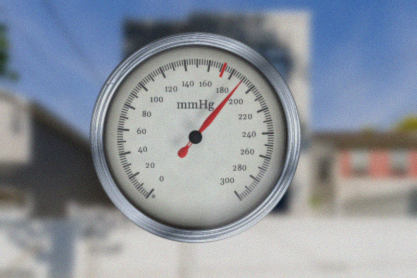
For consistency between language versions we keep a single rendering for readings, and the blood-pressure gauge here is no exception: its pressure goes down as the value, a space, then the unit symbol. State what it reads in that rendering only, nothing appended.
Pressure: 190 mmHg
